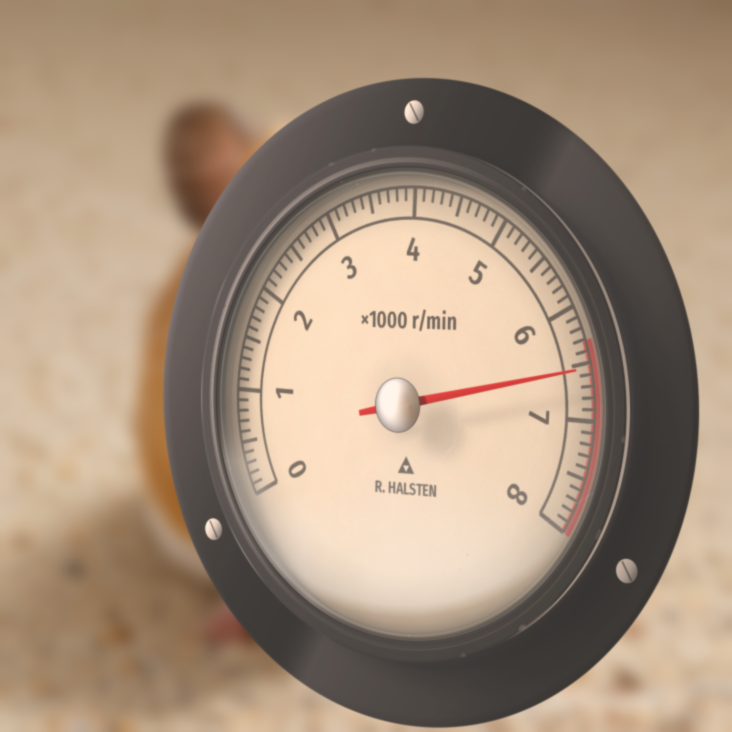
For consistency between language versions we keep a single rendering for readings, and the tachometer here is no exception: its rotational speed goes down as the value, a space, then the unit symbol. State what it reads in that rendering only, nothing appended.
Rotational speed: 6550 rpm
